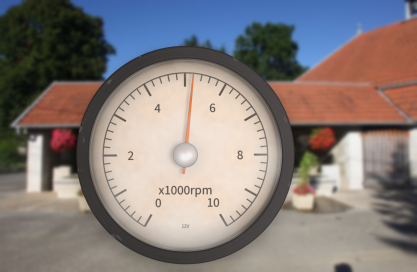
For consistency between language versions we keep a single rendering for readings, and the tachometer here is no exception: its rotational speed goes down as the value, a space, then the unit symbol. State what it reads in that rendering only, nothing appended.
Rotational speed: 5200 rpm
